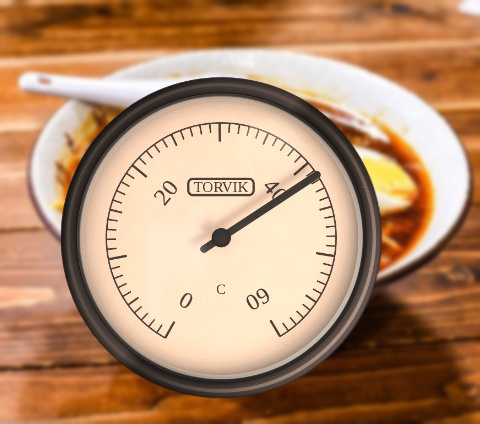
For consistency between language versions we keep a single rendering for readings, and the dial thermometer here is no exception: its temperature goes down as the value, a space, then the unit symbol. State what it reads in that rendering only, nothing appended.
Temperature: 41.5 °C
